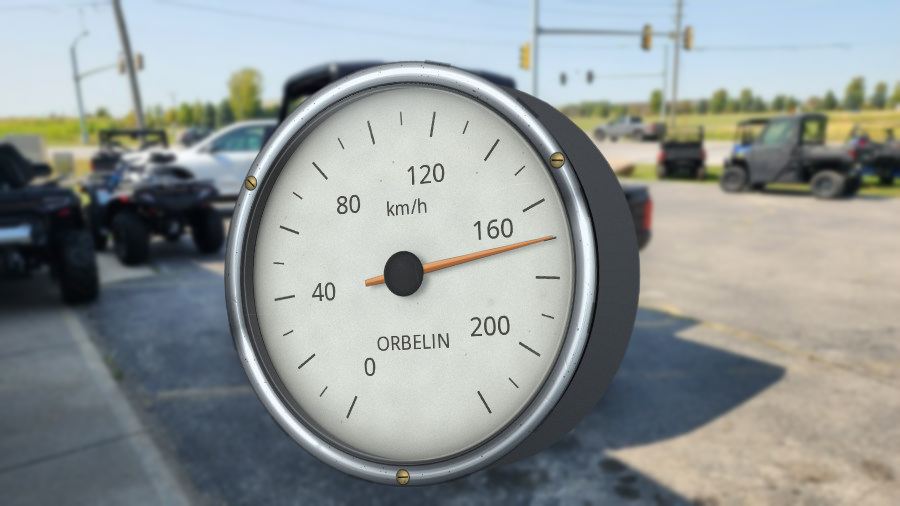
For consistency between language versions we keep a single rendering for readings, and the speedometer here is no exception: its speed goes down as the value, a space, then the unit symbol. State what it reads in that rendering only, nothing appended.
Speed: 170 km/h
